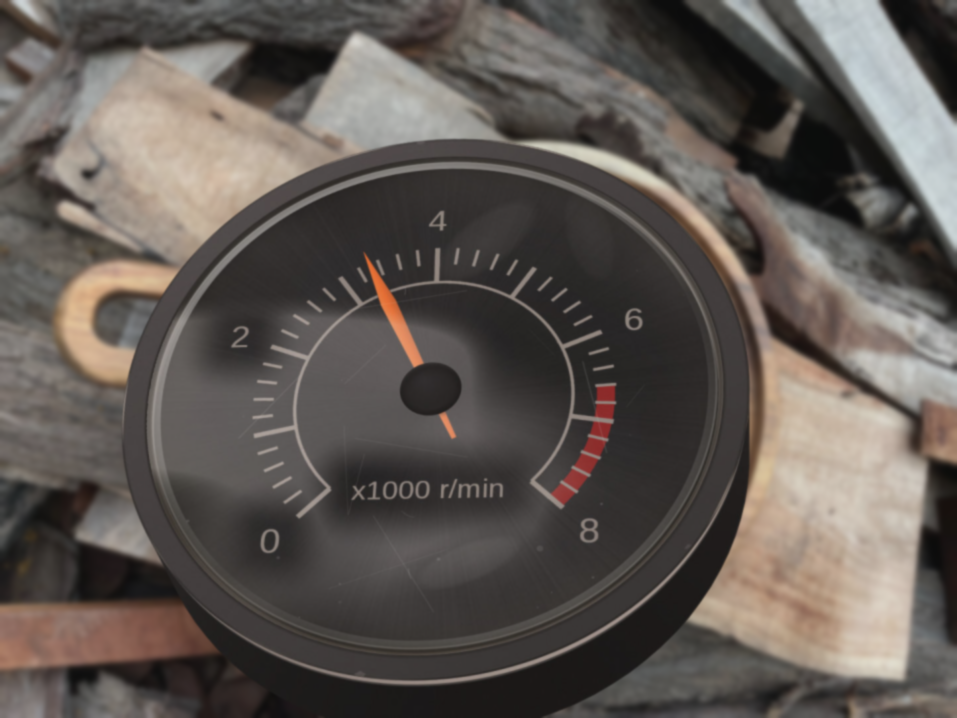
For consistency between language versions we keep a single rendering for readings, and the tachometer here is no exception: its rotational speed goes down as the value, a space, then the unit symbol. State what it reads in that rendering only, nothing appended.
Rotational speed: 3300 rpm
